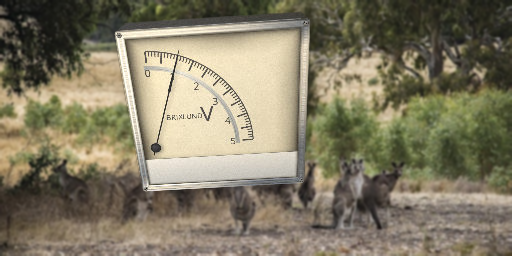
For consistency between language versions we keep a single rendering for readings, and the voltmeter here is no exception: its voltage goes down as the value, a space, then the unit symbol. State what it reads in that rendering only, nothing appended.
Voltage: 1 V
